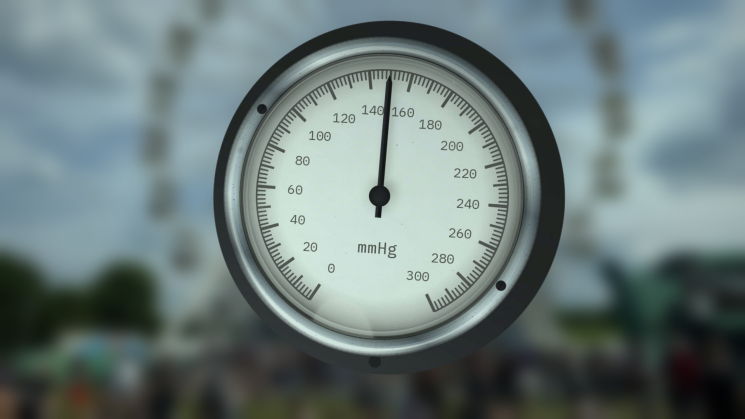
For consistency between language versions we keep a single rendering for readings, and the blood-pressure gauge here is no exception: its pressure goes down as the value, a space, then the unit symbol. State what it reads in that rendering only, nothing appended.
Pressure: 150 mmHg
